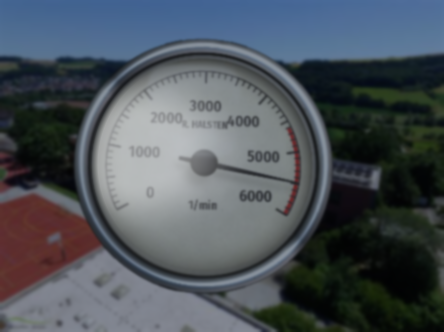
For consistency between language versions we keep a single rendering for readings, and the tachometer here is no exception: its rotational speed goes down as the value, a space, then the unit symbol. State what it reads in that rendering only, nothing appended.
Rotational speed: 5500 rpm
